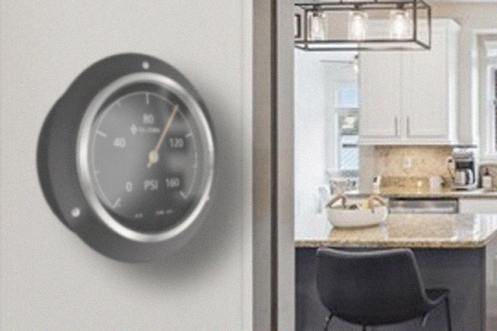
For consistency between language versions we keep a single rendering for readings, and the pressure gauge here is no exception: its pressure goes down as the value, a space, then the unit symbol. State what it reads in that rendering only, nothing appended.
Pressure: 100 psi
